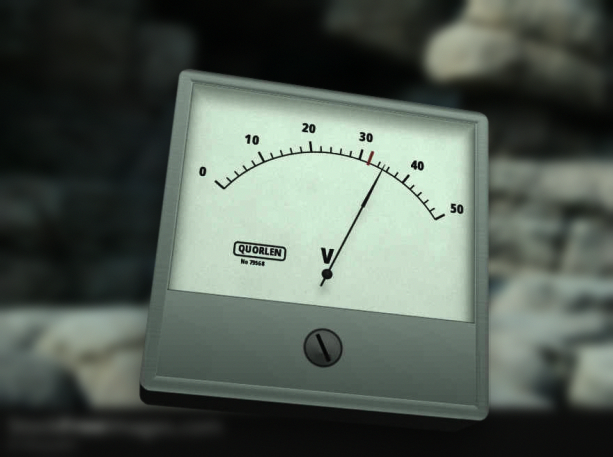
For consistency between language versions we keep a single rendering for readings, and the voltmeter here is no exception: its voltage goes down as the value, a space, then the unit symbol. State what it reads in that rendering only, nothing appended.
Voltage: 35 V
